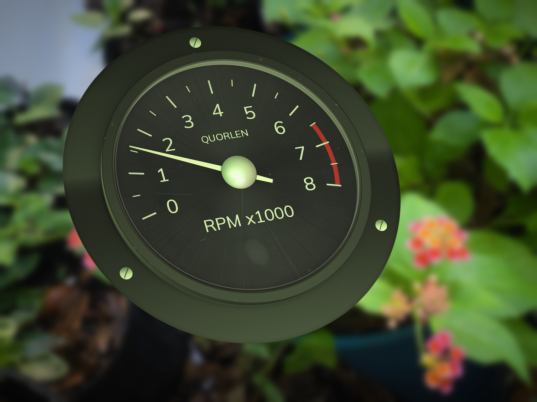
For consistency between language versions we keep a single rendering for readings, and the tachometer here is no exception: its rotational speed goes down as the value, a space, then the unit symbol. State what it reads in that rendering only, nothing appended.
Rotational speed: 1500 rpm
